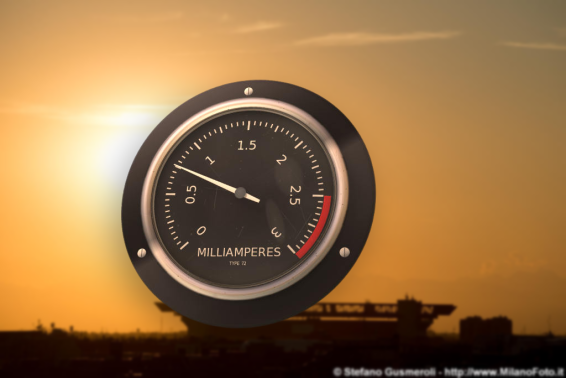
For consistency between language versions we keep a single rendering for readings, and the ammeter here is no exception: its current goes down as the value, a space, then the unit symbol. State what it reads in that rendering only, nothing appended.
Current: 0.75 mA
